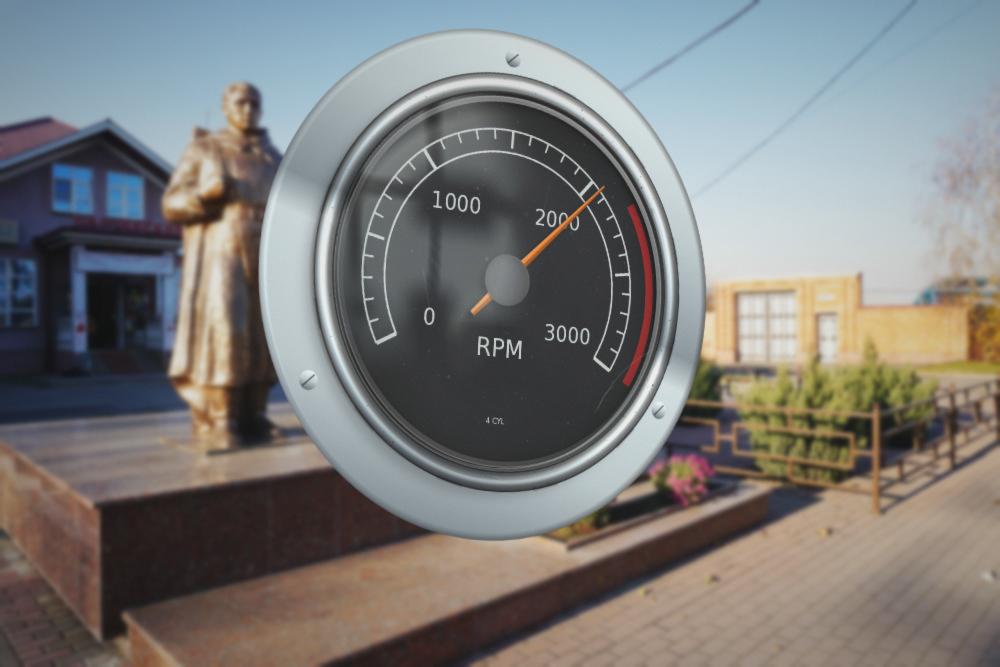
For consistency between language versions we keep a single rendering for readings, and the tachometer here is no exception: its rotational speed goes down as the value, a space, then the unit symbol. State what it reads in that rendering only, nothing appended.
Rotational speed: 2050 rpm
